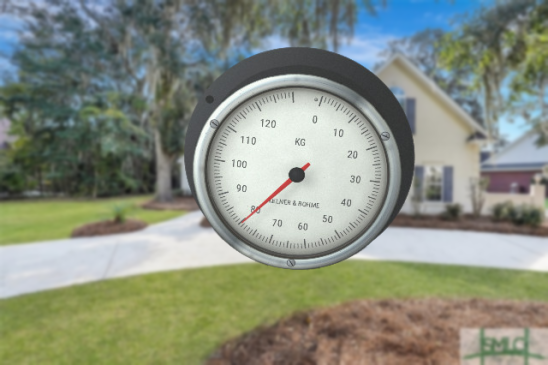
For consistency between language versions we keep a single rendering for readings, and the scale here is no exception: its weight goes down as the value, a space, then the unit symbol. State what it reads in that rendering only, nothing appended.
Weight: 80 kg
